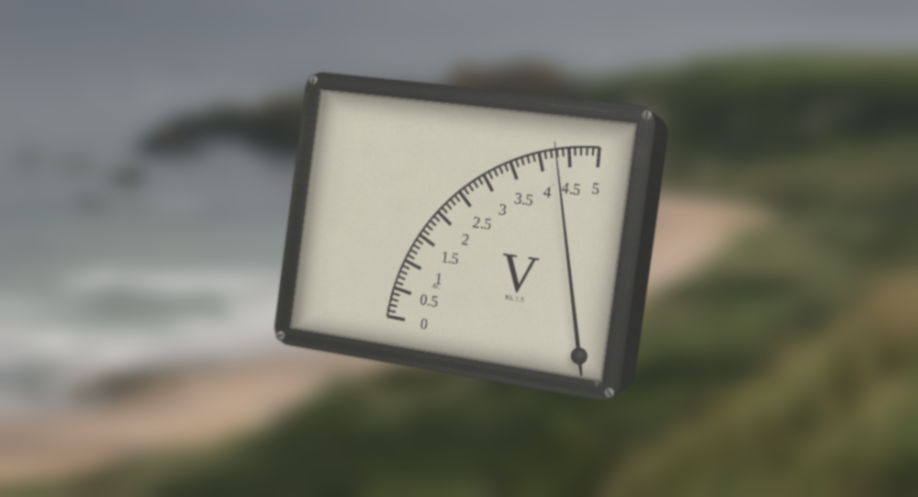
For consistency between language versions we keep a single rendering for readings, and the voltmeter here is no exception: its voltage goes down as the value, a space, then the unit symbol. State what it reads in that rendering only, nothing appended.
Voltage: 4.3 V
